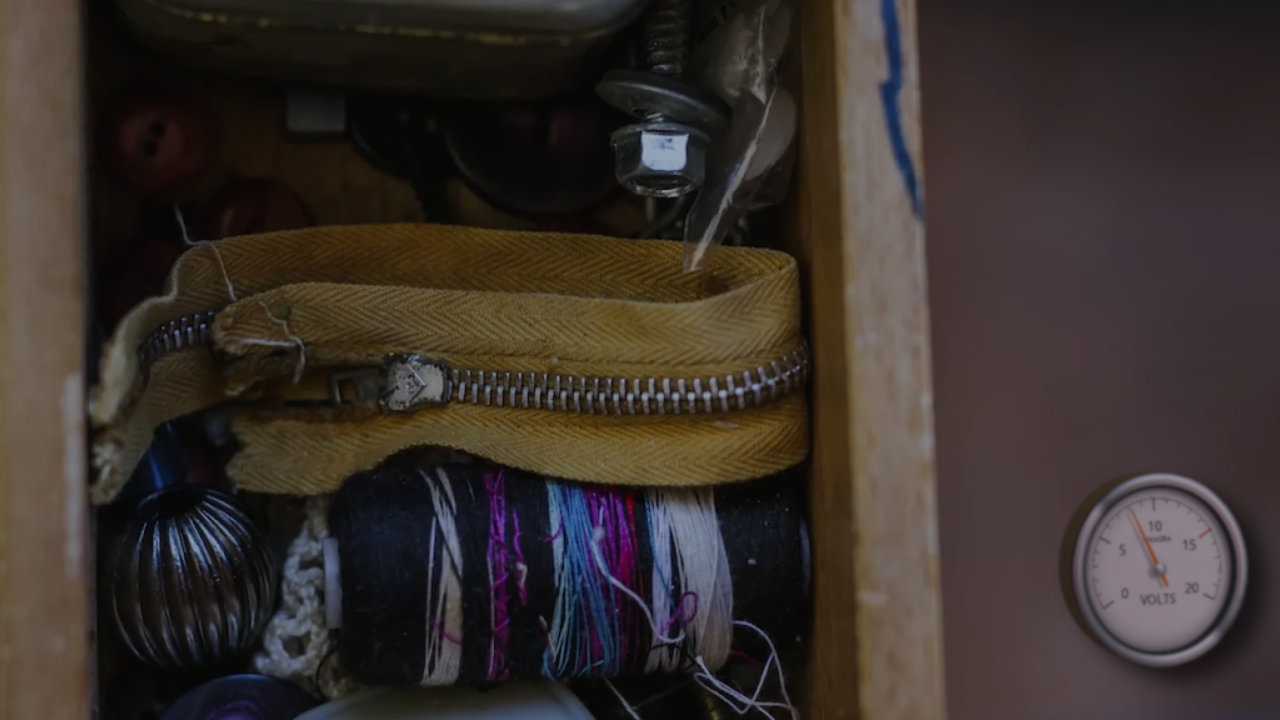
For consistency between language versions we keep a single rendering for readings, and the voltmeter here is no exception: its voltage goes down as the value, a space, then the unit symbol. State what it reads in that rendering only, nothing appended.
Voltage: 8 V
